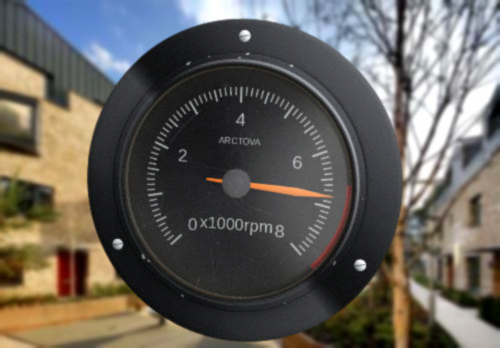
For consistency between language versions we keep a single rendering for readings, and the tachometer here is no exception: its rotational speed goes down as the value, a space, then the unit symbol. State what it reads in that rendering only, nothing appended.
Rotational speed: 6800 rpm
